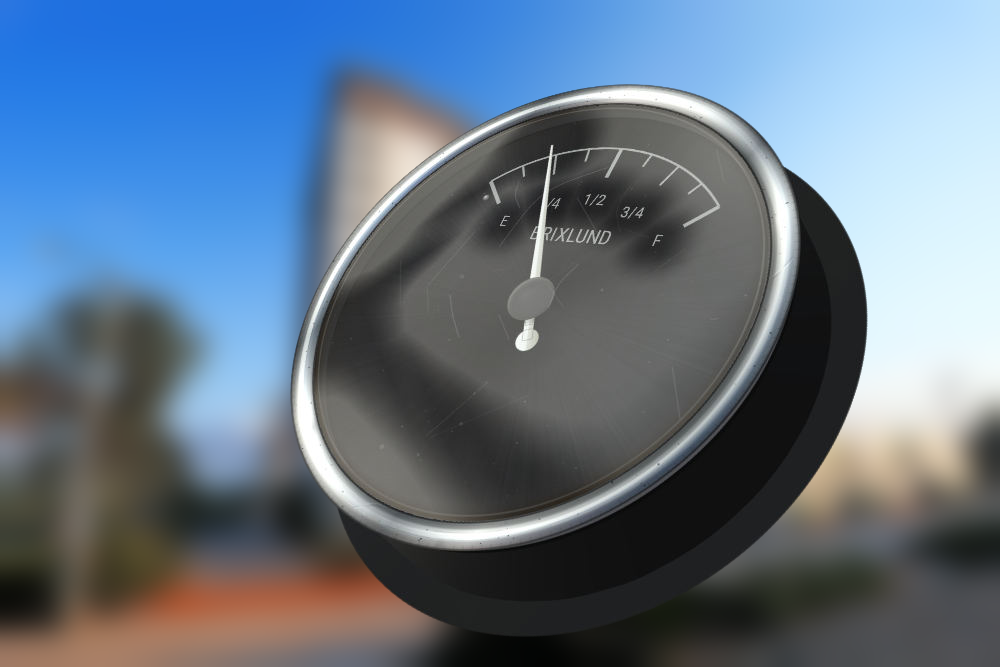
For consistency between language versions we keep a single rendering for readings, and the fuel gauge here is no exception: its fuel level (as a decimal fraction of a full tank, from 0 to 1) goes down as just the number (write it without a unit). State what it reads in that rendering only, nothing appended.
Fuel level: 0.25
